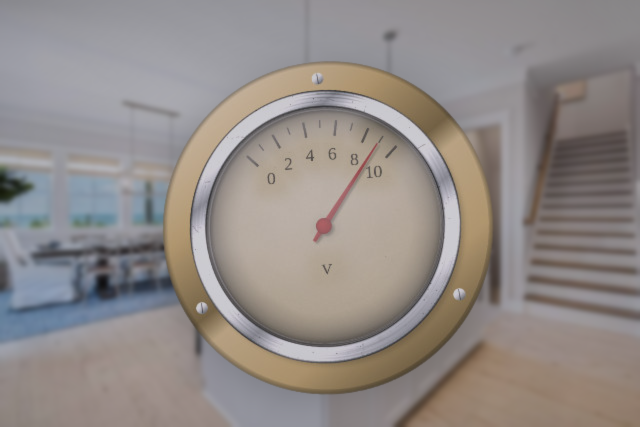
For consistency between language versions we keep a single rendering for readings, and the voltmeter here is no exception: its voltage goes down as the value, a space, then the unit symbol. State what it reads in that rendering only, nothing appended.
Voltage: 9 V
